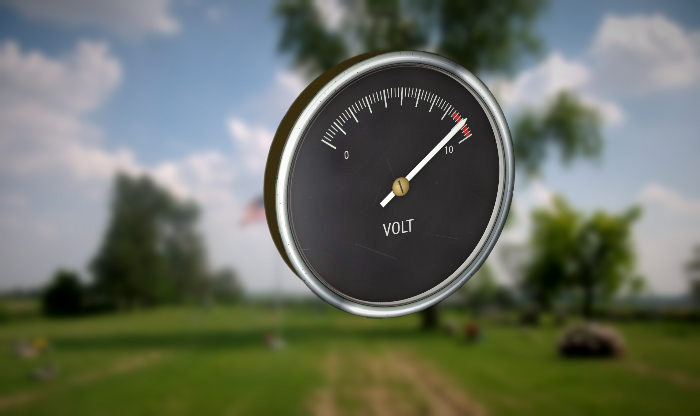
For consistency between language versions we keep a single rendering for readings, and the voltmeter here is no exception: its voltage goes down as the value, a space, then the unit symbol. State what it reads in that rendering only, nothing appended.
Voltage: 9 V
